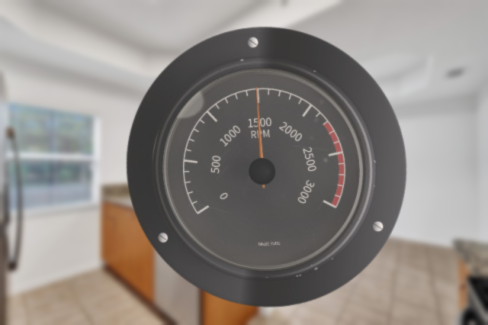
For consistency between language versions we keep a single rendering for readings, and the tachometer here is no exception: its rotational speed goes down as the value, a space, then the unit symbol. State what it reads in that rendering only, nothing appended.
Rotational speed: 1500 rpm
